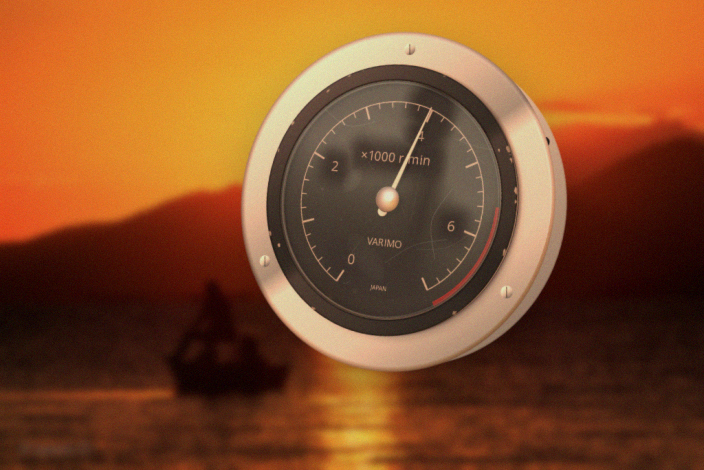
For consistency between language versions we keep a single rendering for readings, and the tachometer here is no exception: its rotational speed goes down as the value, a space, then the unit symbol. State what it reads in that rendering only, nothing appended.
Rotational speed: 4000 rpm
